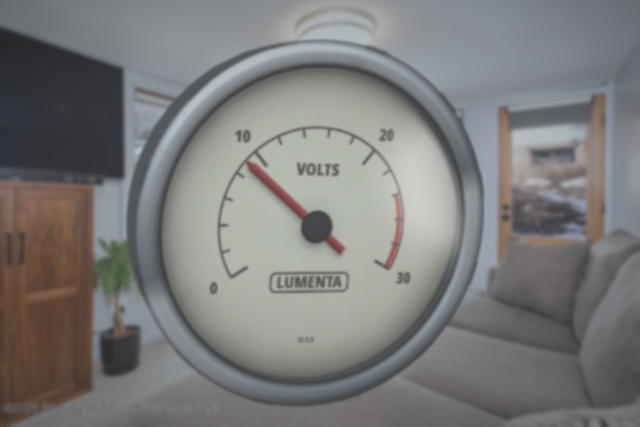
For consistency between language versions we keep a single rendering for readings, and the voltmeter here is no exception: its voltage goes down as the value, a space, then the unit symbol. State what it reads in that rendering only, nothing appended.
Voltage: 9 V
